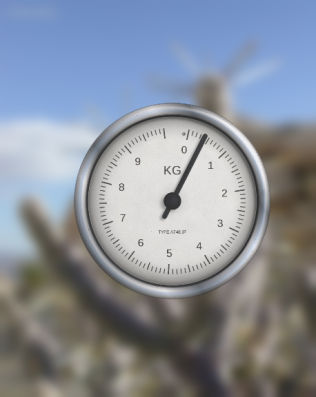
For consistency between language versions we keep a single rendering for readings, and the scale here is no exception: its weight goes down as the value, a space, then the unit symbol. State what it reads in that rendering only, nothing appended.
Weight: 0.4 kg
